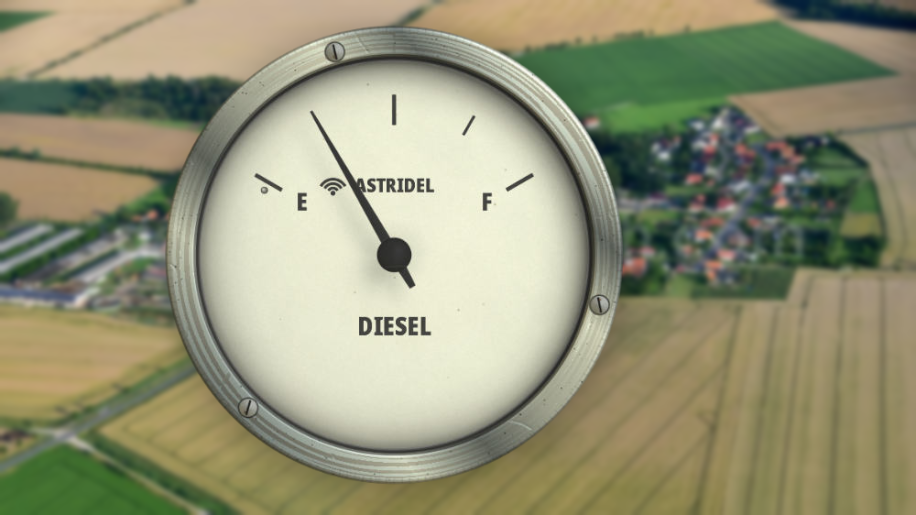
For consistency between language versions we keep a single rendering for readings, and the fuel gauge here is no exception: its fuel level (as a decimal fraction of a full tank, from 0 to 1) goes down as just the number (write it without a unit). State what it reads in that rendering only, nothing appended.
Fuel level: 0.25
